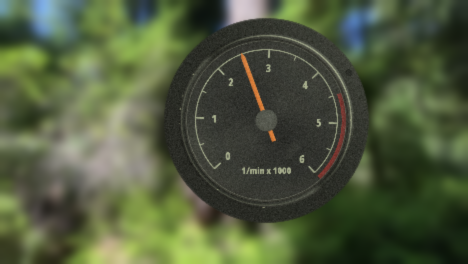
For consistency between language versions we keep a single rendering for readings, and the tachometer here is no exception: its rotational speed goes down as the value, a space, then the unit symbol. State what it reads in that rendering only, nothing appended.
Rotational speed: 2500 rpm
